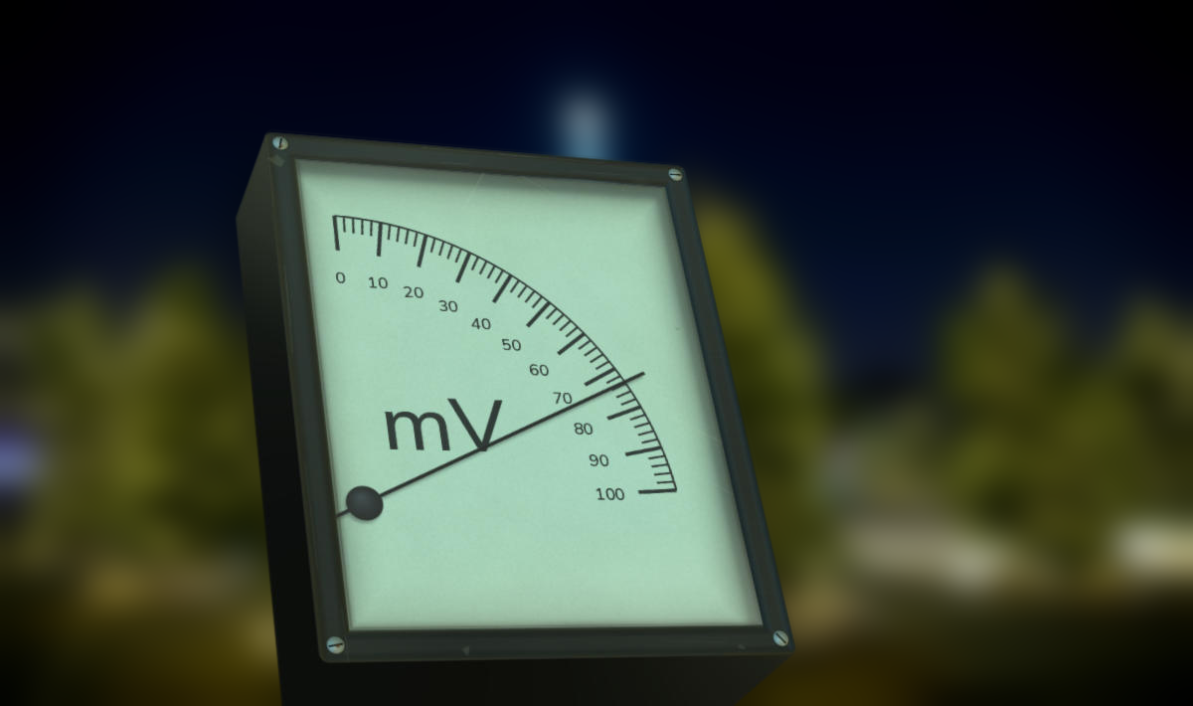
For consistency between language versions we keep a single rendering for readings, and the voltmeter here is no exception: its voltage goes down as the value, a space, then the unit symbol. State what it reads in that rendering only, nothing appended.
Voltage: 74 mV
